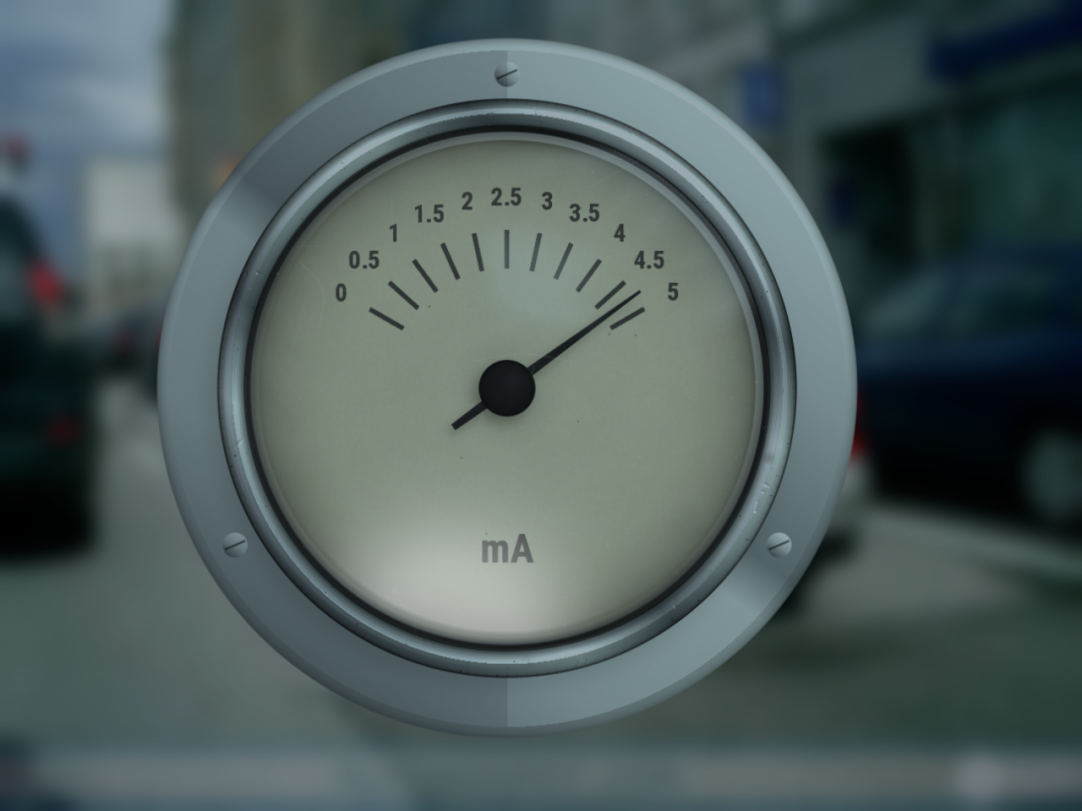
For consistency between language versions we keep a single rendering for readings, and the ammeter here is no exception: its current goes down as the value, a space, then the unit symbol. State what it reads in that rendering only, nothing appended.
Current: 4.75 mA
